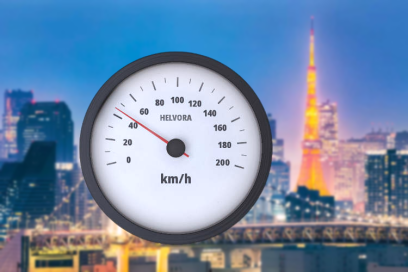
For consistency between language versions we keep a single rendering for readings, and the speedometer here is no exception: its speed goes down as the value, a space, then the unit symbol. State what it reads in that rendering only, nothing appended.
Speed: 45 km/h
